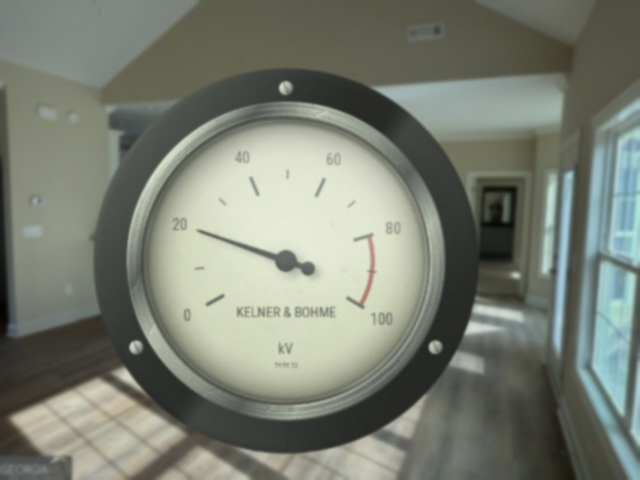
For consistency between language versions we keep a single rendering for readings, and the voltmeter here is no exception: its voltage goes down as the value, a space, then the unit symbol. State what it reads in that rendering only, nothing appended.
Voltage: 20 kV
